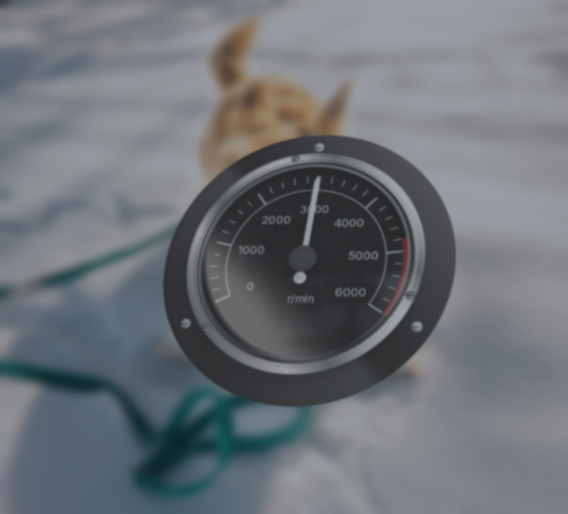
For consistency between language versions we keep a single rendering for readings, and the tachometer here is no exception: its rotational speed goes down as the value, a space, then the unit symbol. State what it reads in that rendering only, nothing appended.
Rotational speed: 3000 rpm
